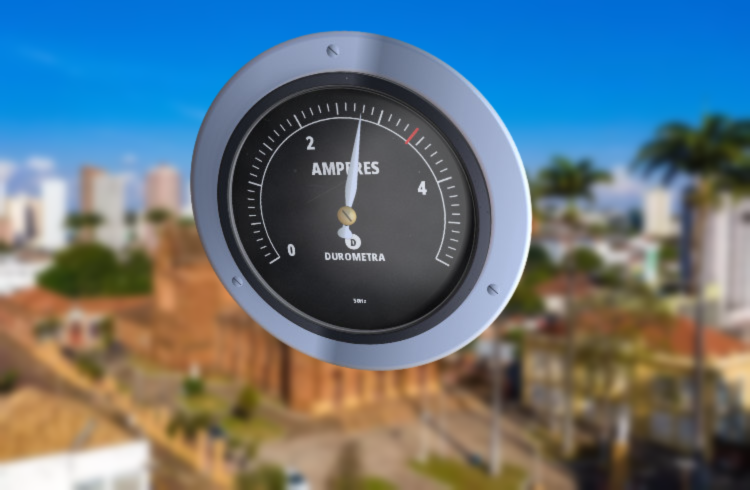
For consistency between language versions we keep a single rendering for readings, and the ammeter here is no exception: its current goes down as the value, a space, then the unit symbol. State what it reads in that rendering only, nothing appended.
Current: 2.8 A
